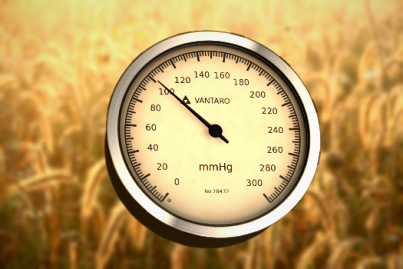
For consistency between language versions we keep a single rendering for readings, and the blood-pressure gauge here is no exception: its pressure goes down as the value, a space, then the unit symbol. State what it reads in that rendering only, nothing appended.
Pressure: 100 mmHg
